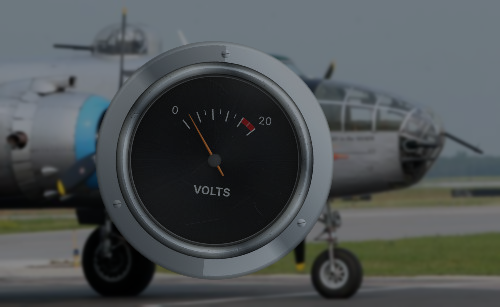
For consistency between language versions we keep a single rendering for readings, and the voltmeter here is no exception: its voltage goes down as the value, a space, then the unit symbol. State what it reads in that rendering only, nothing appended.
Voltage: 2 V
